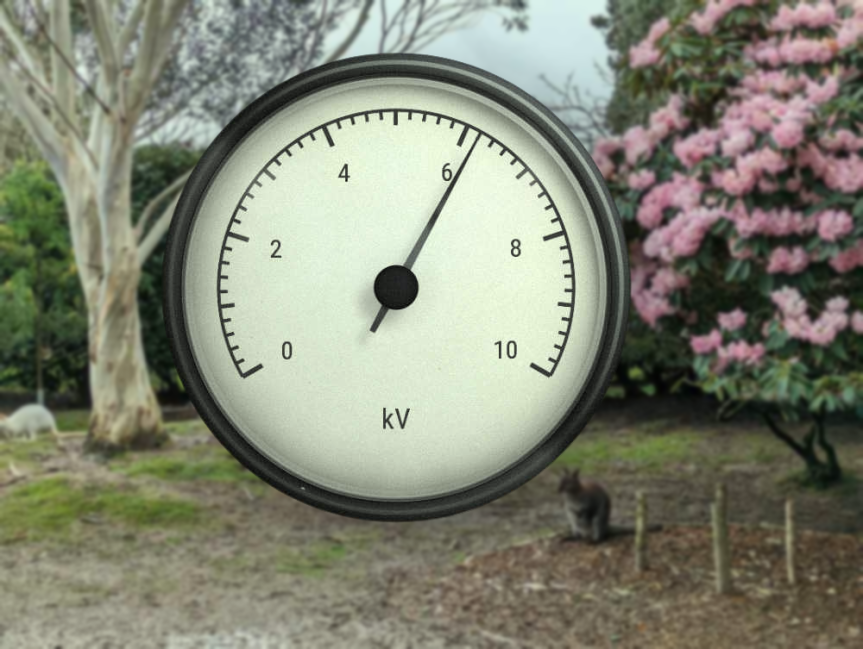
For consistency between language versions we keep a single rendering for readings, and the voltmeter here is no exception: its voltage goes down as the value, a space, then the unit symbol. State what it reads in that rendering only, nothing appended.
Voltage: 6.2 kV
